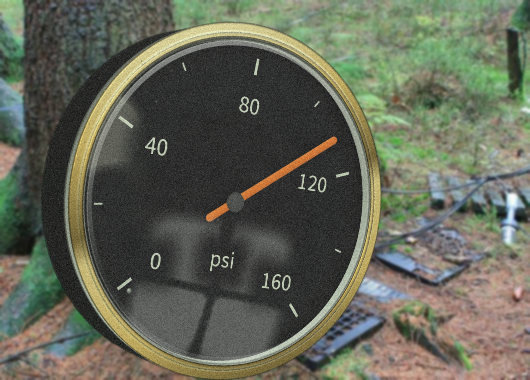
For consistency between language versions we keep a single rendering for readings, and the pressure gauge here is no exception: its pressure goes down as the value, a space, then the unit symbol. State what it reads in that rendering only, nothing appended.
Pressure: 110 psi
